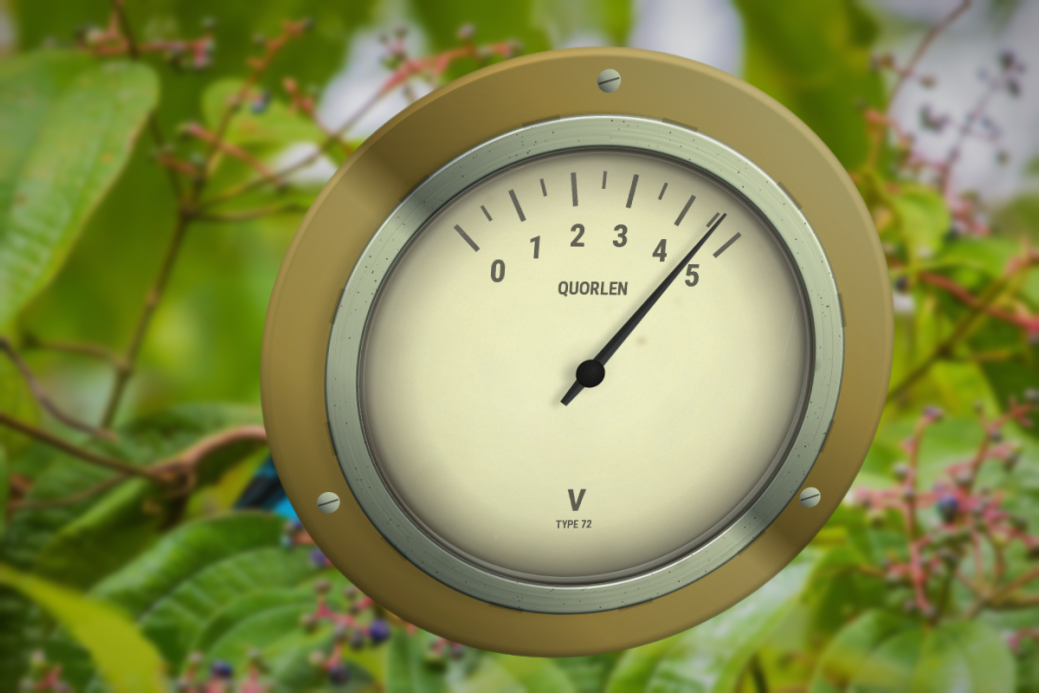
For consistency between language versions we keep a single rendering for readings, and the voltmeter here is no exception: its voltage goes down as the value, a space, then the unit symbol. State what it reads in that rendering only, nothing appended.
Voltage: 4.5 V
